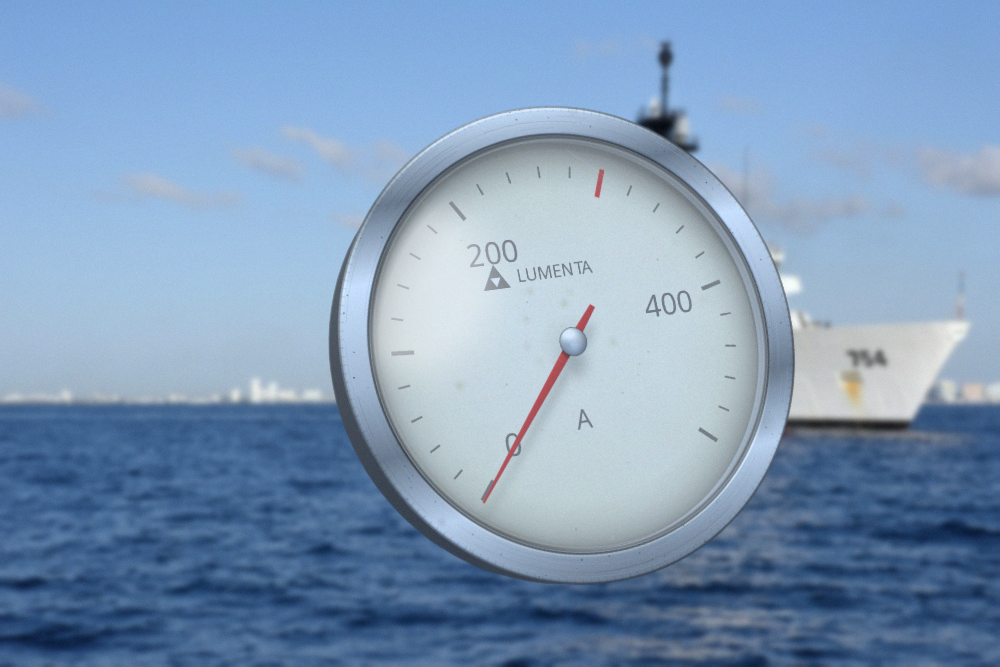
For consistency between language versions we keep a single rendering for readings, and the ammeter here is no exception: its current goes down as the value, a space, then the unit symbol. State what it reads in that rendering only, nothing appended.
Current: 0 A
